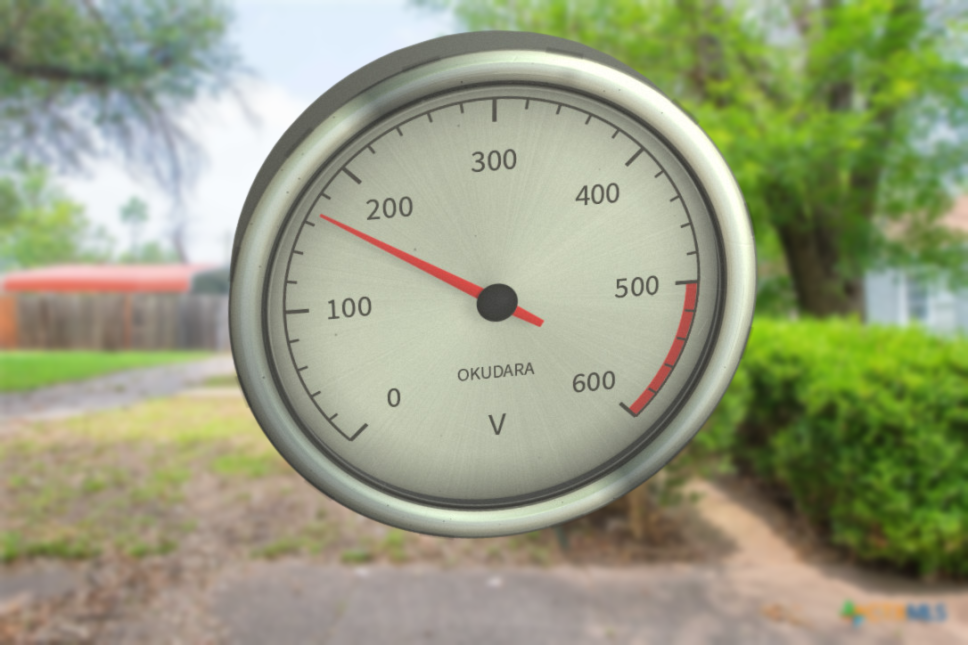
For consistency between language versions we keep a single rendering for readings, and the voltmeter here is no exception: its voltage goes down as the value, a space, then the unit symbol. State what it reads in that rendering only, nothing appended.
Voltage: 170 V
